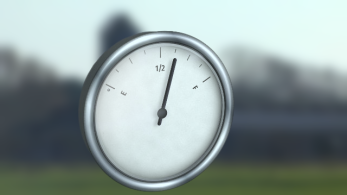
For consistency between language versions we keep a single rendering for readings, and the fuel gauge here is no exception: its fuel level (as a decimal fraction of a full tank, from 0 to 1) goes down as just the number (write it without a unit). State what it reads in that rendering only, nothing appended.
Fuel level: 0.625
